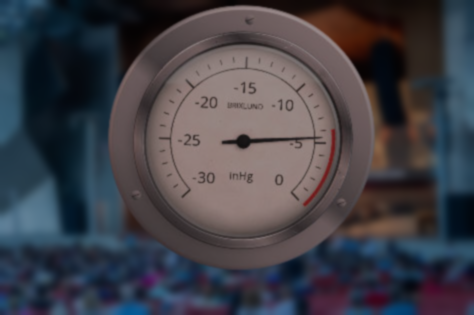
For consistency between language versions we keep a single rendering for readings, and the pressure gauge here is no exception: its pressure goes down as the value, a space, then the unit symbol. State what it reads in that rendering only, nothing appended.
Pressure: -5.5 inHg
